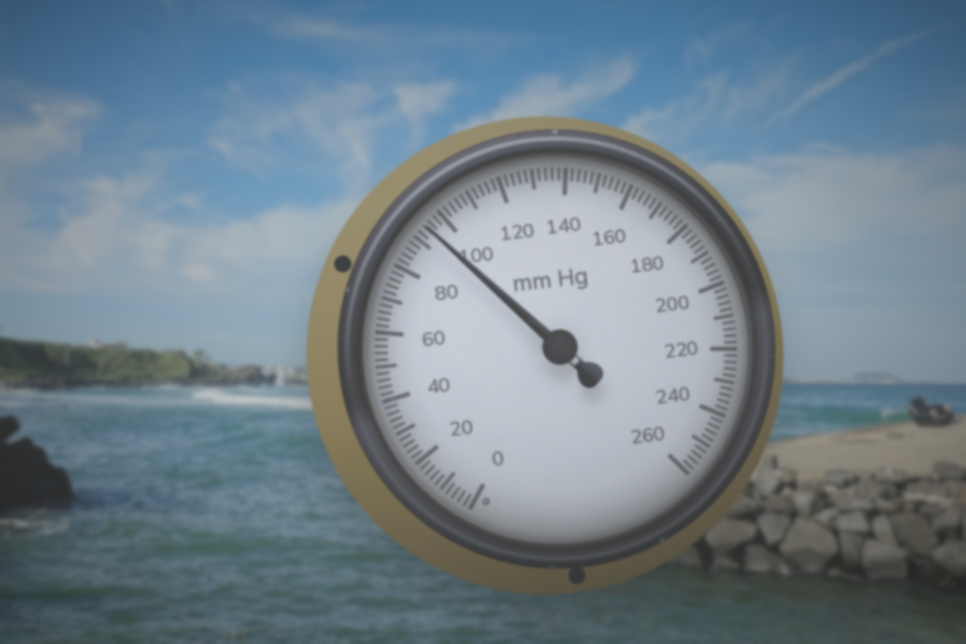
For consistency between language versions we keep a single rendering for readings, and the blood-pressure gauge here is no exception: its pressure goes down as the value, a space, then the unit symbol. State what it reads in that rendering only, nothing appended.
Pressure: 94 mmHg
